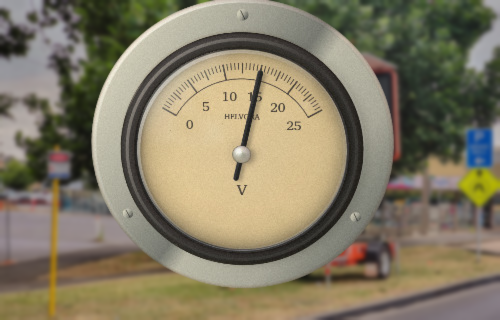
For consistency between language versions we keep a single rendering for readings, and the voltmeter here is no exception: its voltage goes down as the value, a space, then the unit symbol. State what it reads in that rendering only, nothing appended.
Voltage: 15 V
